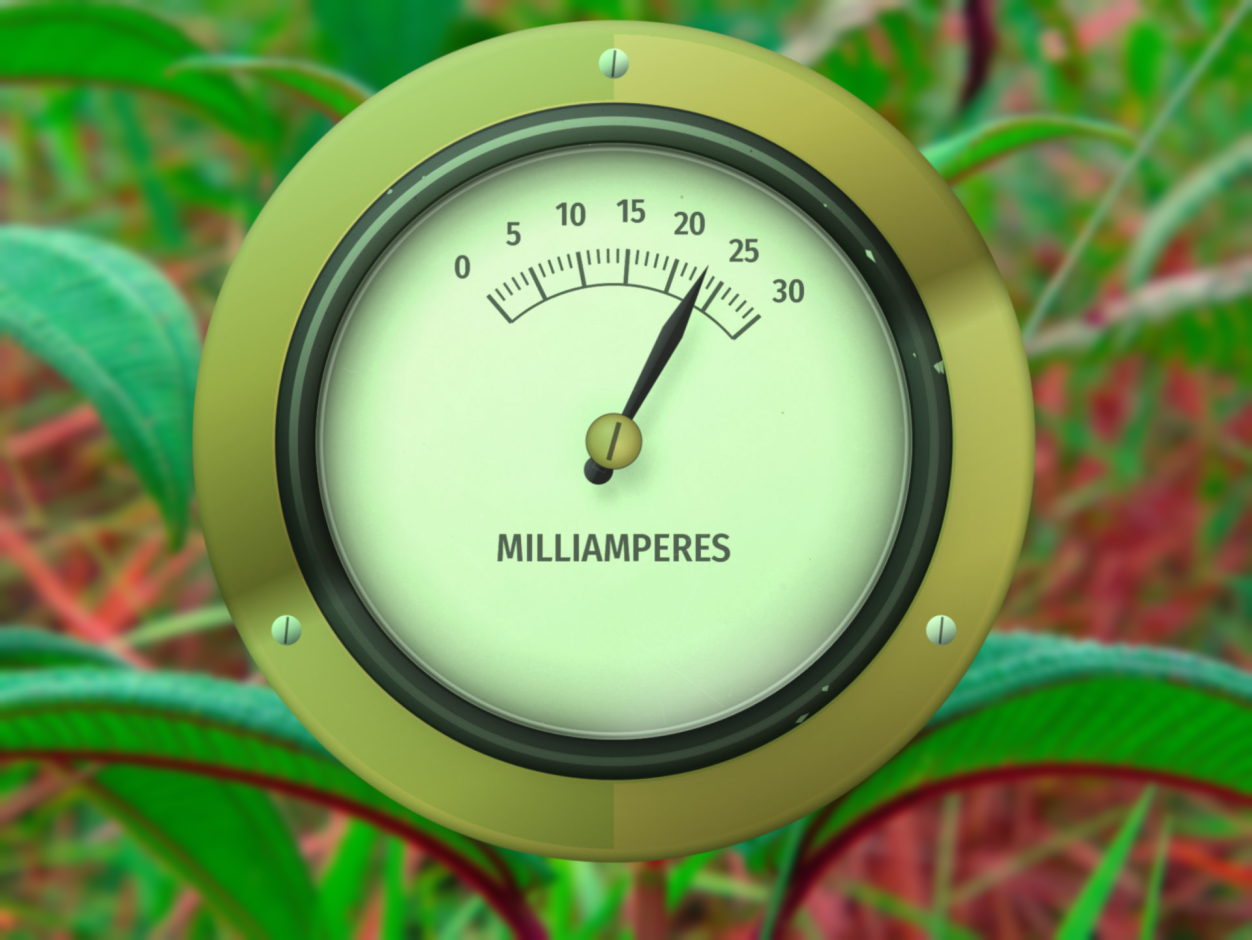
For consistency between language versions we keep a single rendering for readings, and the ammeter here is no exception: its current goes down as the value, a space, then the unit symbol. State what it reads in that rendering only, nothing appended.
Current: 23 mA
